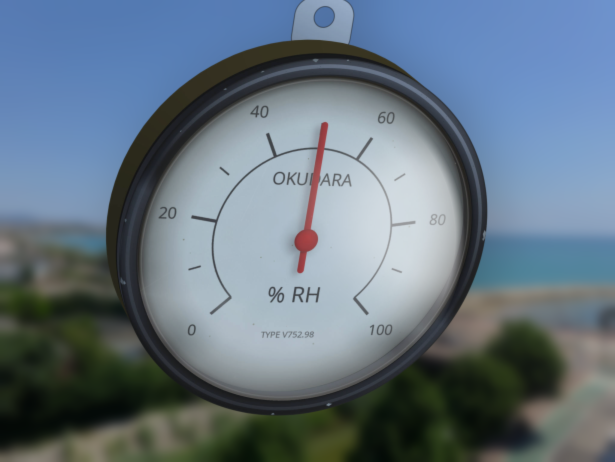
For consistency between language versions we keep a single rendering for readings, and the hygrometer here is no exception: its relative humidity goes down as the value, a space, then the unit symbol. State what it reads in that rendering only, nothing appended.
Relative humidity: 50 %
